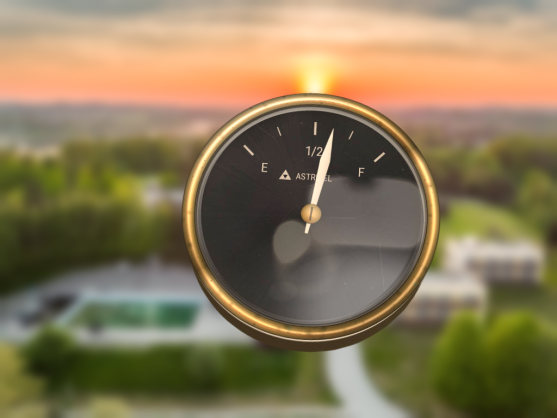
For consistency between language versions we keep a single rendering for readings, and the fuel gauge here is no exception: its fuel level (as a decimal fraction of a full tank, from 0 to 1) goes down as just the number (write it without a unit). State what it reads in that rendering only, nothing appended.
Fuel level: 0.625
